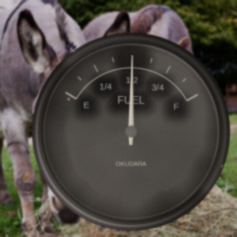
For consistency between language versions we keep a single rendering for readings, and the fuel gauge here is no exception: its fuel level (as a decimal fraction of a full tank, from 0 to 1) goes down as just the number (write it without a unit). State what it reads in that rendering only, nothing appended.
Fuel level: 0.5
